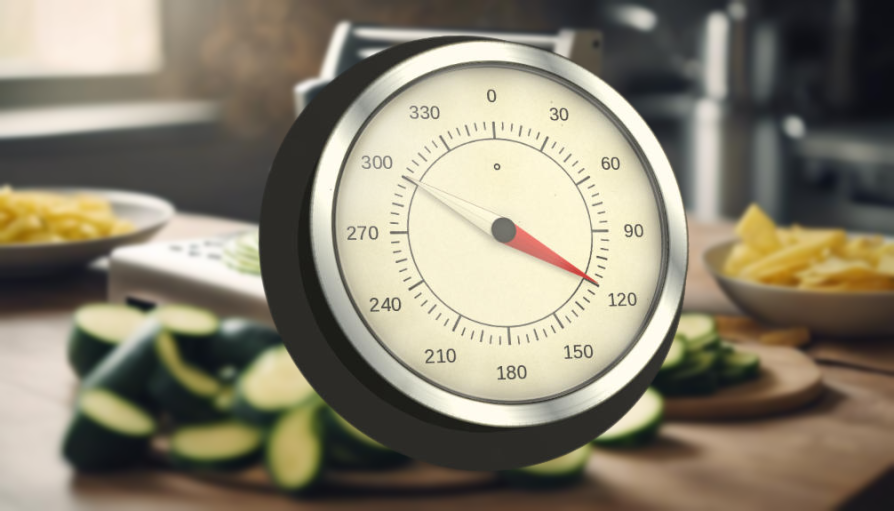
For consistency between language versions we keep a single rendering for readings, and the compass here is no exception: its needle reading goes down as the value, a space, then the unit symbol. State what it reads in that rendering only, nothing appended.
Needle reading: 120 °
